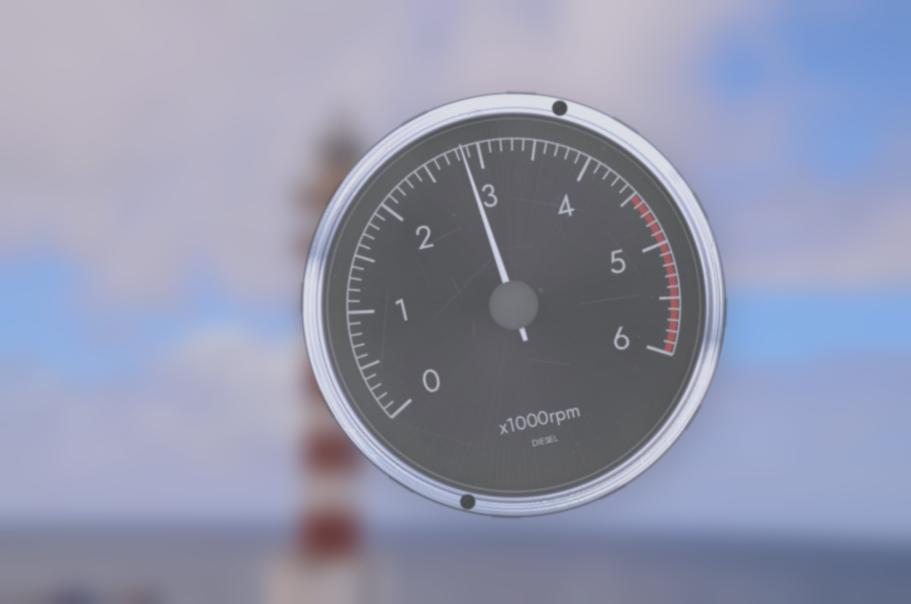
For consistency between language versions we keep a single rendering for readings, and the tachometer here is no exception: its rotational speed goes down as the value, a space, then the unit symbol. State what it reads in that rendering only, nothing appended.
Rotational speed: 2850 rpm
